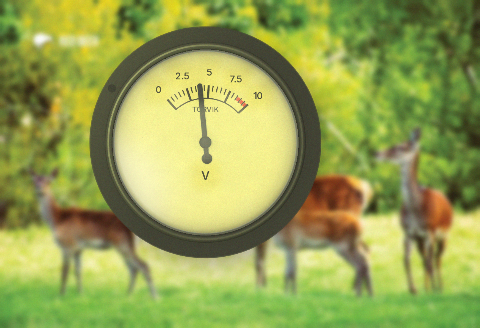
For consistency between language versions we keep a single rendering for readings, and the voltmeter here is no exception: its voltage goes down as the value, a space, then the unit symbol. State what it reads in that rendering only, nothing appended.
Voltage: 4 V
